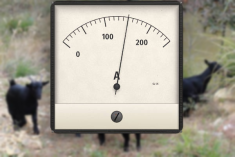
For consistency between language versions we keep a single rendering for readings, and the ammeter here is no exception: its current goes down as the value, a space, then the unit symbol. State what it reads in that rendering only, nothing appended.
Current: 150 A
